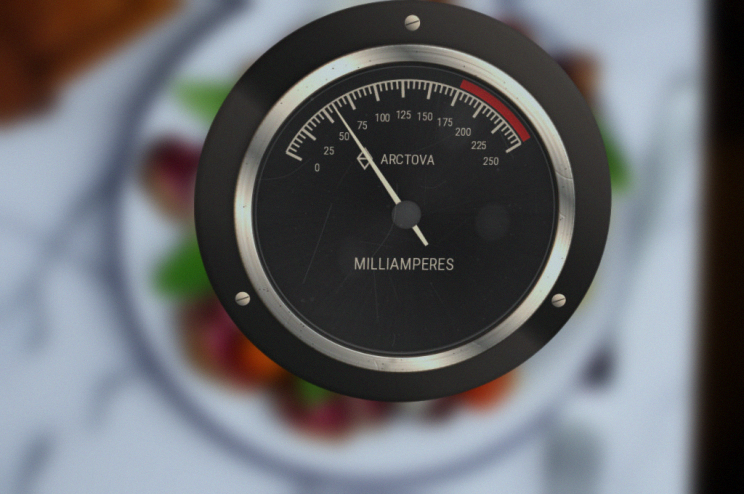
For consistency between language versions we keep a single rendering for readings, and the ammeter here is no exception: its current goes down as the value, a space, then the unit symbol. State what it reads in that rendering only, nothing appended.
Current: 60 mA
